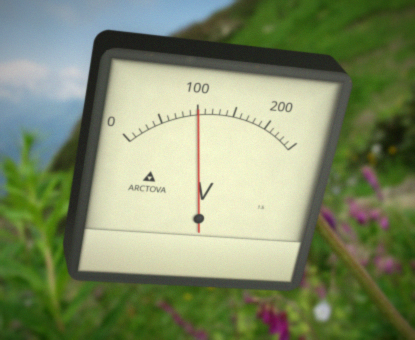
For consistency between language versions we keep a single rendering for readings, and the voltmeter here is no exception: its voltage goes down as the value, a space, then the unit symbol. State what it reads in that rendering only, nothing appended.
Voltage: 100 V
